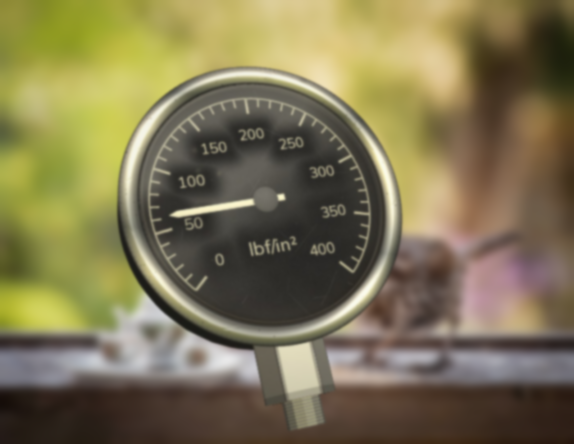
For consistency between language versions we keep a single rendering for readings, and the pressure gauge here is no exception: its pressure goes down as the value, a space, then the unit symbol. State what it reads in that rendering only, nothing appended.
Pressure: 60 psi
